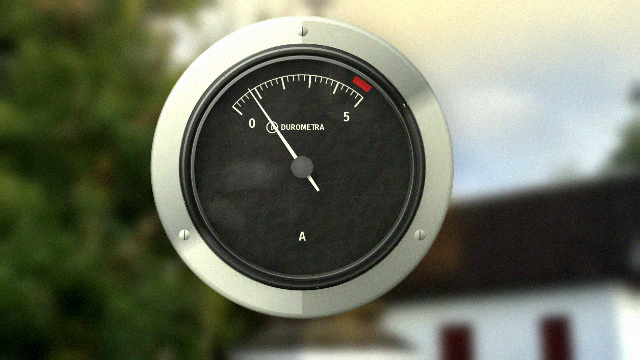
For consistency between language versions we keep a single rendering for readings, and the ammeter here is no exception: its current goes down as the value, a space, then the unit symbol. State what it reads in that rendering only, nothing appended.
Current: 0.8 A
